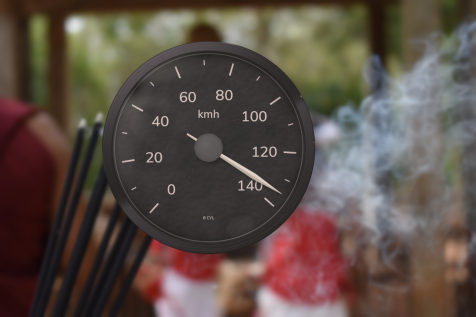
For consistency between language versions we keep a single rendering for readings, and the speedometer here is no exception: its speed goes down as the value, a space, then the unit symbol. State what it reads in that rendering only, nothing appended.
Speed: 135 km/h
